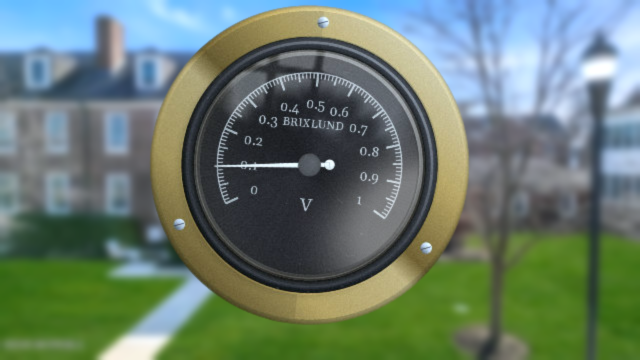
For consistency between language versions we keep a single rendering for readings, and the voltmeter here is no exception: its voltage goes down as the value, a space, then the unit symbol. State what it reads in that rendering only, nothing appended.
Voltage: 0.1 V
